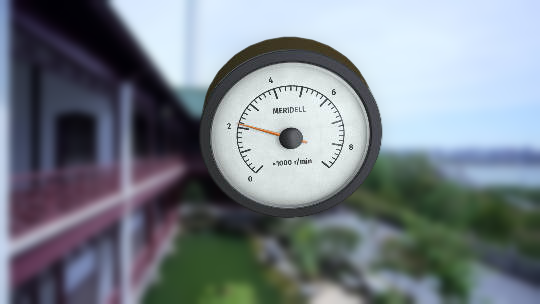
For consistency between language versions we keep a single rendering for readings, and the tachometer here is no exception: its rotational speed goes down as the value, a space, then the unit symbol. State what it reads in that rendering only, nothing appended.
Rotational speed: 2200 rpm
